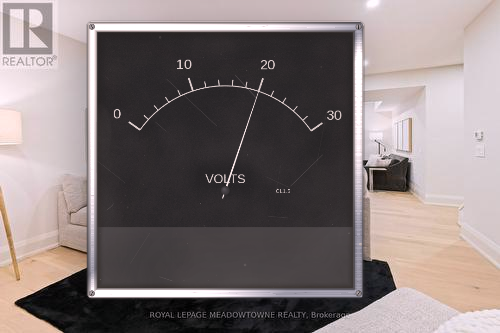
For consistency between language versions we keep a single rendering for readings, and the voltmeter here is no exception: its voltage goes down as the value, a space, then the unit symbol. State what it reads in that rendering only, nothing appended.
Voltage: 20 V
